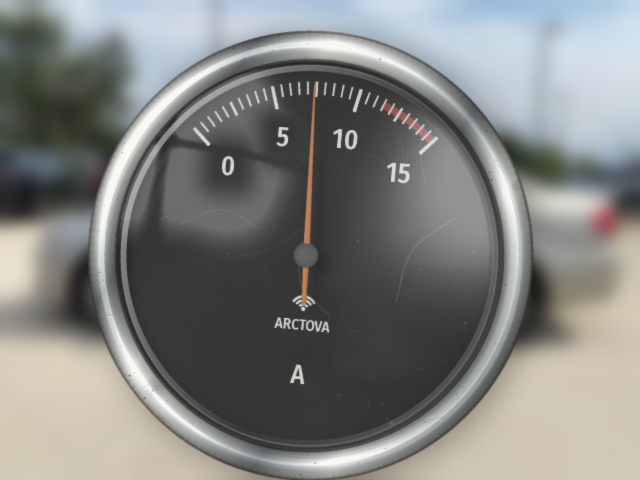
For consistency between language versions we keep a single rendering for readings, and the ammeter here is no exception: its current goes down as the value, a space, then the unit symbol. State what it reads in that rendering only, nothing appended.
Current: 7.5 A
